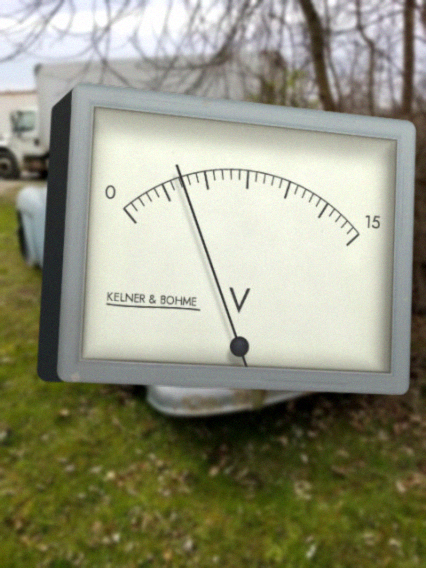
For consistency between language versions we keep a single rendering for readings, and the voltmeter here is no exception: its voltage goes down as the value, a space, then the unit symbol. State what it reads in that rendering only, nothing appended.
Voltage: 3.5 V
